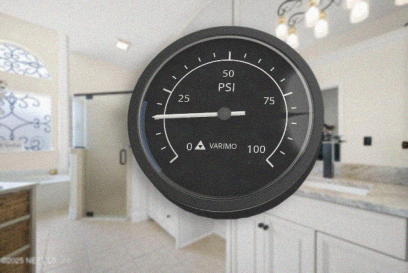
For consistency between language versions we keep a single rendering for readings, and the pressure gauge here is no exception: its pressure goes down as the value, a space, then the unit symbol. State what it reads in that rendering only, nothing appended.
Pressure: 15 psi
